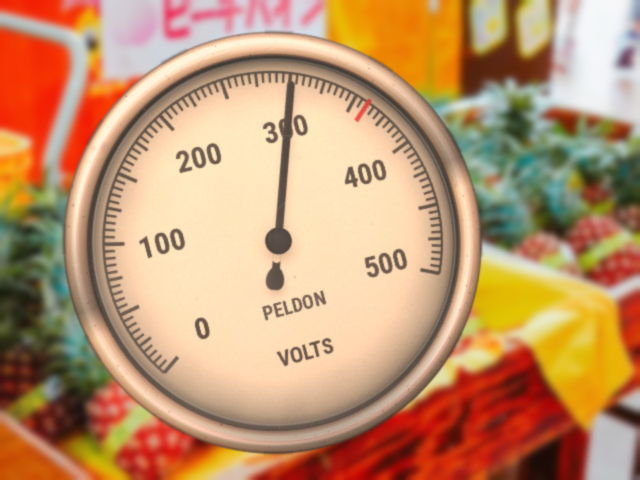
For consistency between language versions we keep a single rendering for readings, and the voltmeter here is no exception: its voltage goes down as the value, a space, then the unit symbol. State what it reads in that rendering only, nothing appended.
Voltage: 300 V
